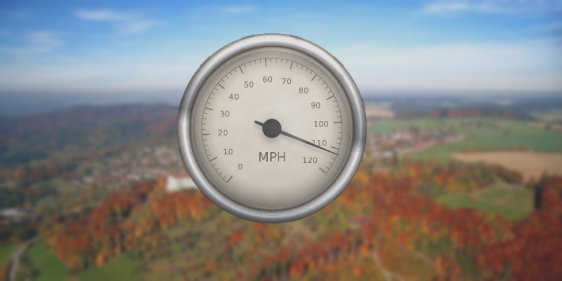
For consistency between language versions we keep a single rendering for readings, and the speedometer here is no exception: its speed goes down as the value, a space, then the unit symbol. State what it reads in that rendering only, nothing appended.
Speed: 112 mph
